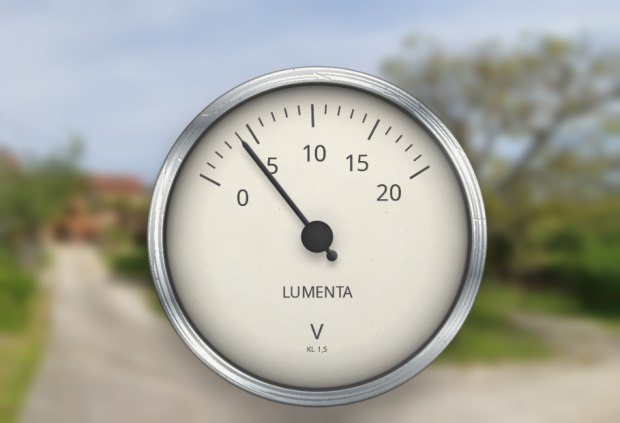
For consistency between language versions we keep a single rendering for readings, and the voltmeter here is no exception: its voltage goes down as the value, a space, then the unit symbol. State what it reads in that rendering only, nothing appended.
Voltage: 4 V
